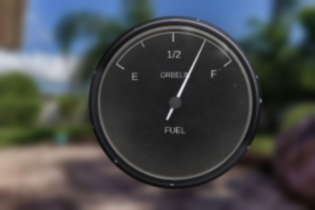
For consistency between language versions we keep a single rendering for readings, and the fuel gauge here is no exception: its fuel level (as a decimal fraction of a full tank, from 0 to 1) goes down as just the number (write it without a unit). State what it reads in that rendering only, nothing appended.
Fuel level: 0.75
